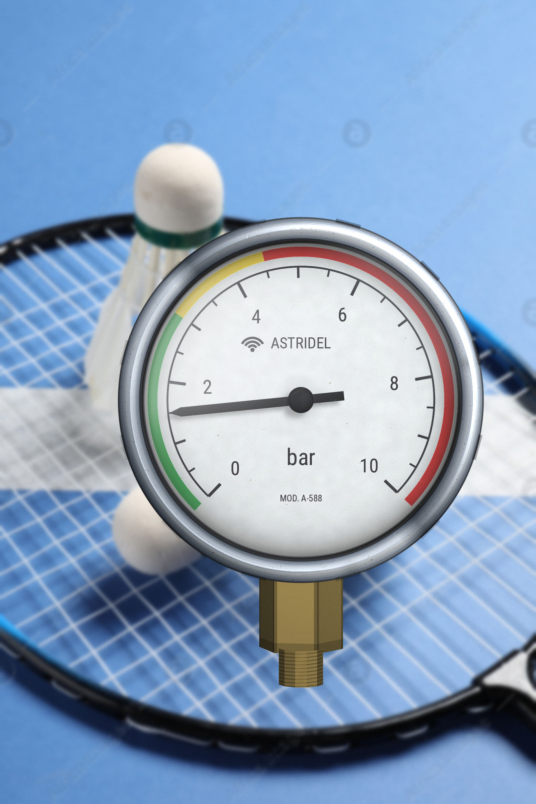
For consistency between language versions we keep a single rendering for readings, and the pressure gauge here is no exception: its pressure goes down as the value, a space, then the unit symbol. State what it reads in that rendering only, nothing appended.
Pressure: 1.5 bar
